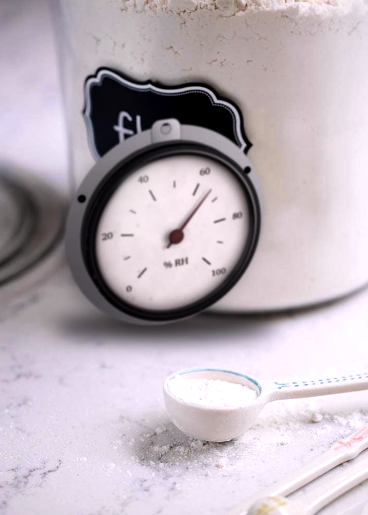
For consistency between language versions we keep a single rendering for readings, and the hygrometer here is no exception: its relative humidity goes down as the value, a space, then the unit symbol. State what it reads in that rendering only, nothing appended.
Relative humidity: 65 %
